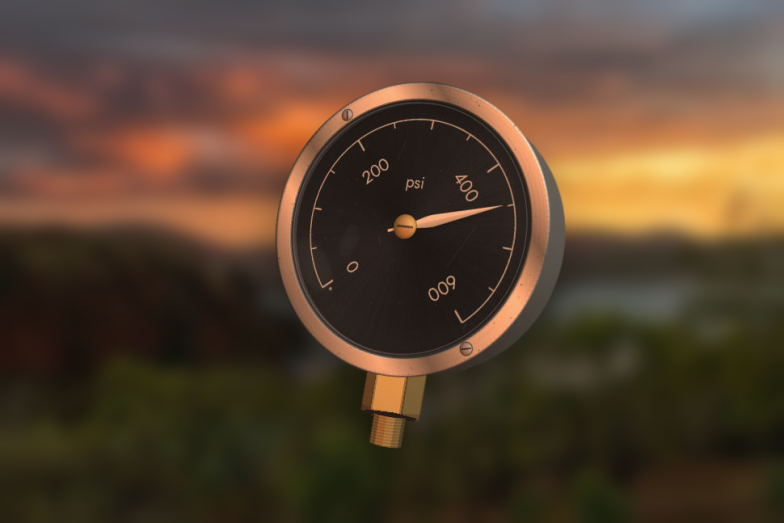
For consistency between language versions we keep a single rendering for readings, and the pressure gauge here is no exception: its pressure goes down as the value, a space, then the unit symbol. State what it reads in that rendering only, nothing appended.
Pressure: 450 psi
